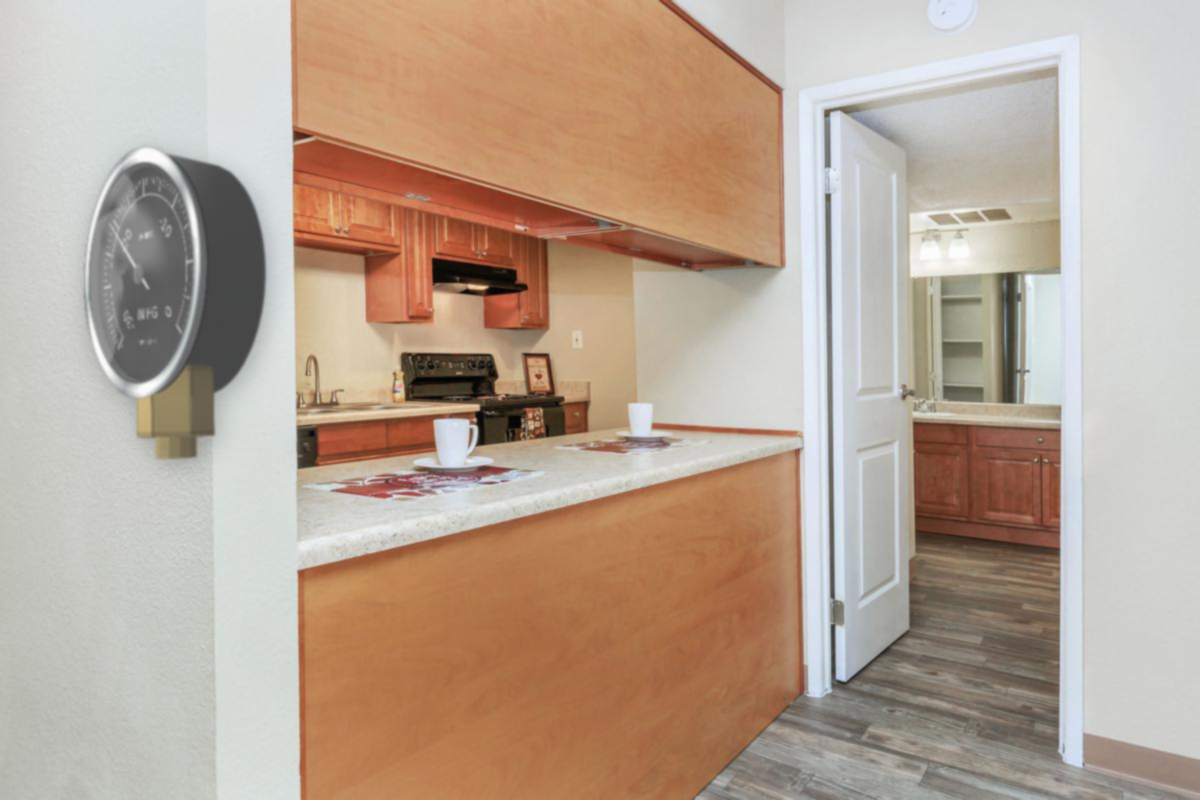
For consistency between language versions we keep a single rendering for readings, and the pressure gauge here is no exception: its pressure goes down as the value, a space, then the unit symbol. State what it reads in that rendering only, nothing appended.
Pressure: -20 inHg
